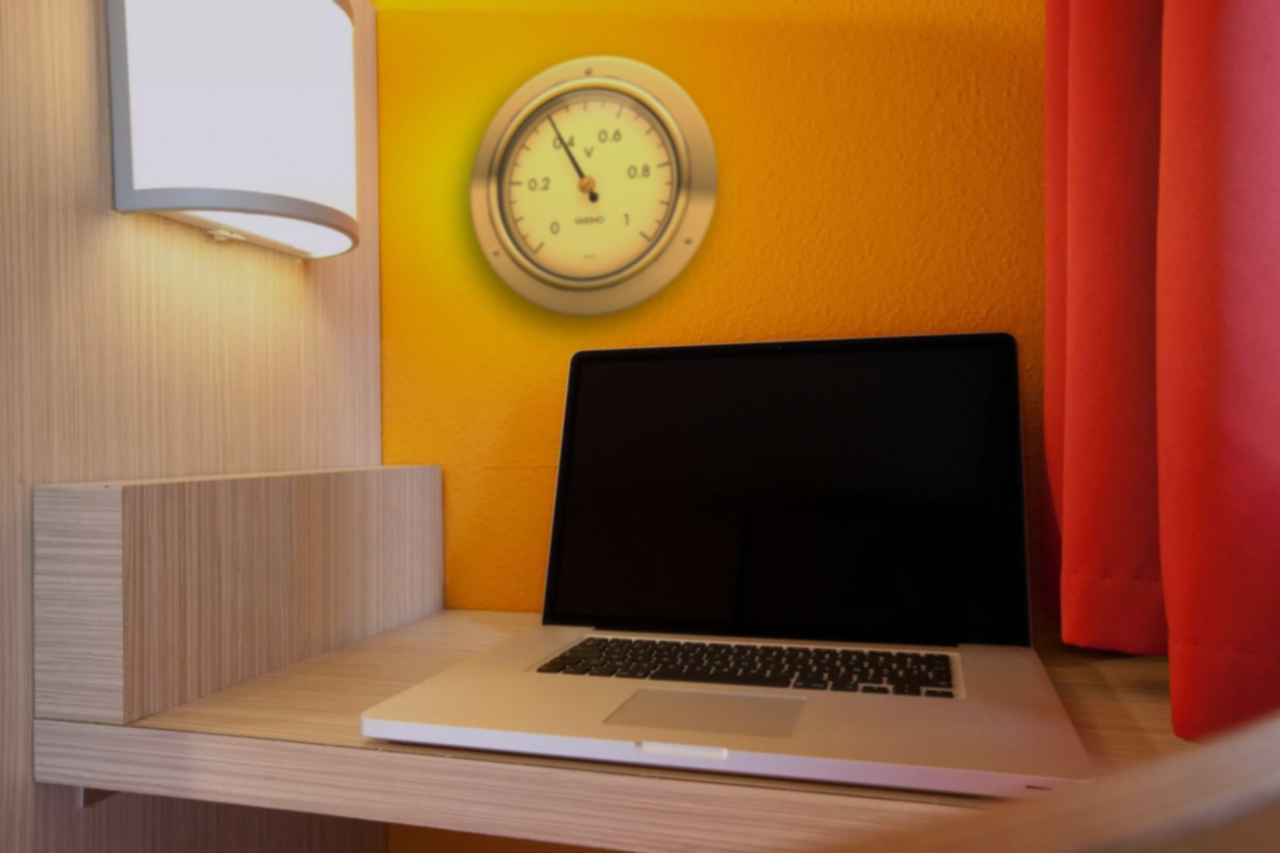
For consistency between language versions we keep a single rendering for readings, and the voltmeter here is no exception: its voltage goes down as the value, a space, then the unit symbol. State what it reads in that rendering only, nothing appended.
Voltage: 0.4 V
